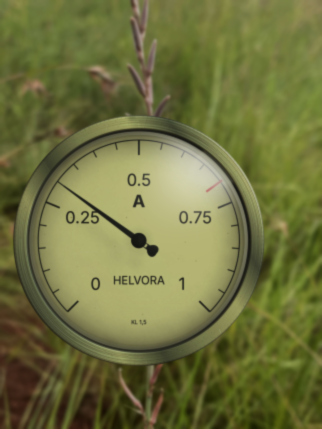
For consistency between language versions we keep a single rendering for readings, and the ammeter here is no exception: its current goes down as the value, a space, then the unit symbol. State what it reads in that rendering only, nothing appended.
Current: 0.3 A
